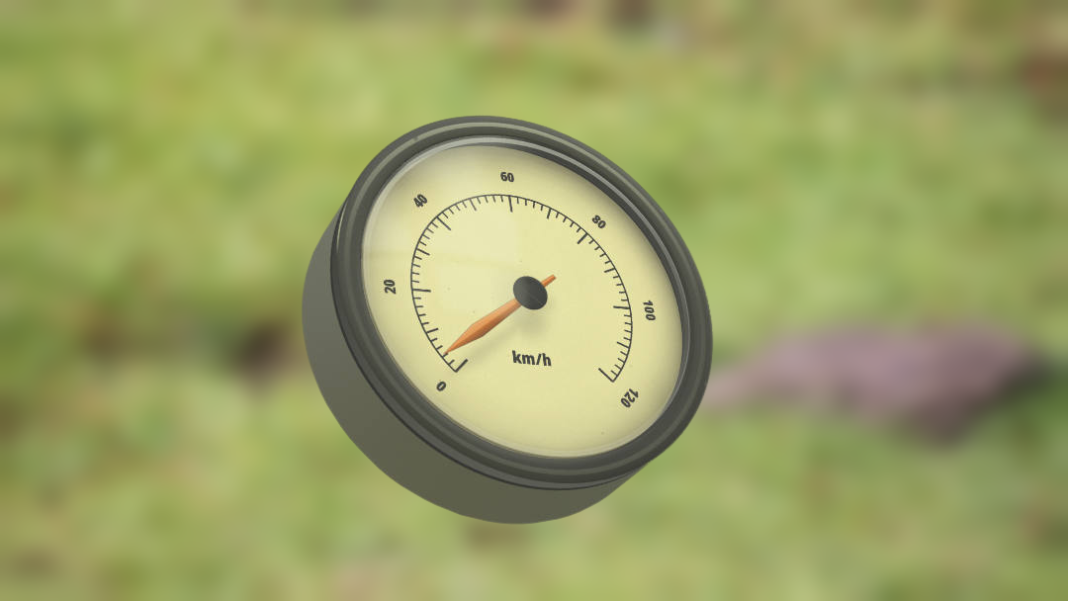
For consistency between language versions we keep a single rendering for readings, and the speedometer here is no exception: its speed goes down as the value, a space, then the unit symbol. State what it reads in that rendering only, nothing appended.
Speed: 4 km/h
